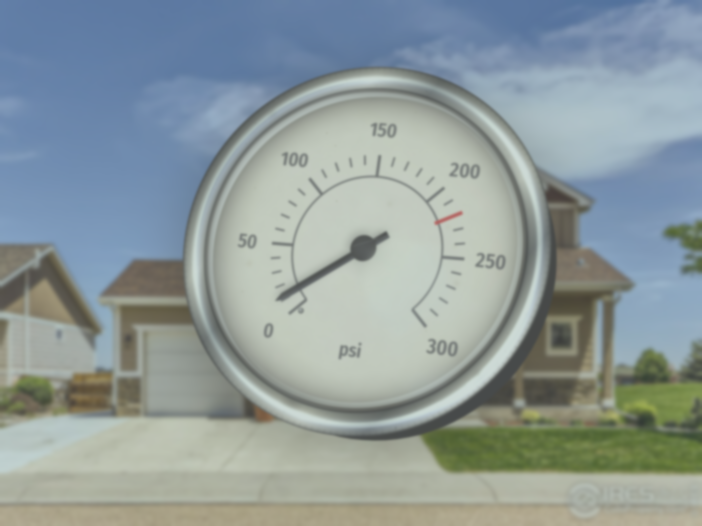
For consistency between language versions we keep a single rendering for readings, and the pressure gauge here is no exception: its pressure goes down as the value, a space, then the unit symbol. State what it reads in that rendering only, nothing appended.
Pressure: 10 psi
